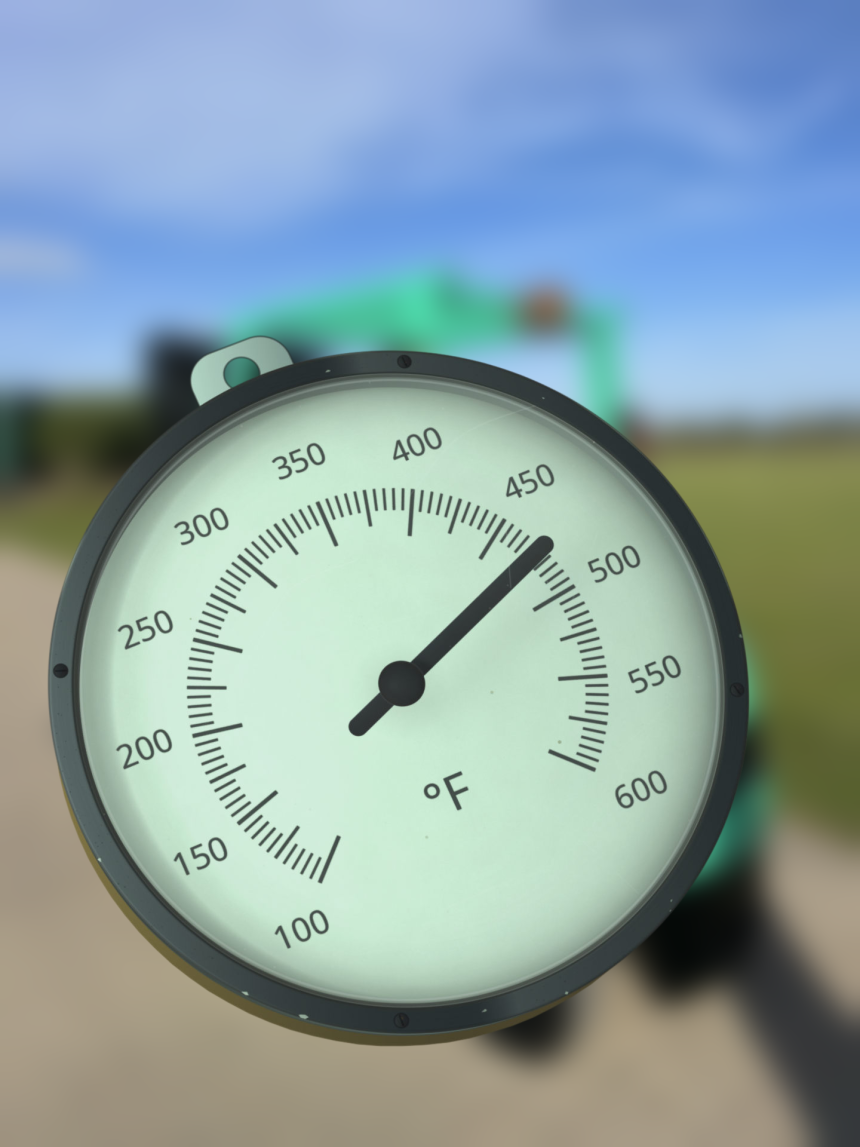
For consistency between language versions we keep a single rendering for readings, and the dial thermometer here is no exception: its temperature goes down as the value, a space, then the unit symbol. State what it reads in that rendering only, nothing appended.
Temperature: 475 °F
